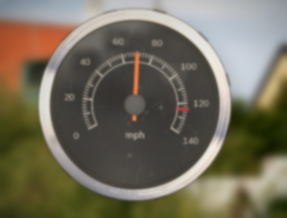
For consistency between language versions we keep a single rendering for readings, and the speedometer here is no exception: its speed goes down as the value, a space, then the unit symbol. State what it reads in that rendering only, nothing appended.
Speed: 70 mph
